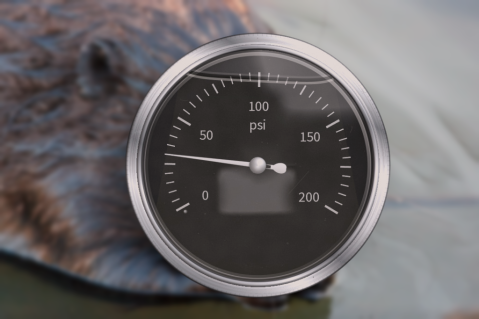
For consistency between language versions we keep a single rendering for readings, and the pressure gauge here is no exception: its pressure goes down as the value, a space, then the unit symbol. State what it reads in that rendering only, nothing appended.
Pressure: 30 psi
